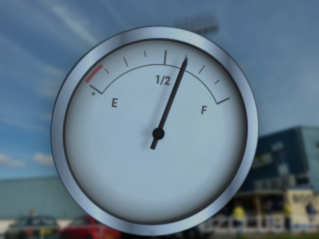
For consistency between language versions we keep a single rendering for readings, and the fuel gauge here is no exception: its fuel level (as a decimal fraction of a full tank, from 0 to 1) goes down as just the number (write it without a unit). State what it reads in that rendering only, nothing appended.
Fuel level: 0.625
